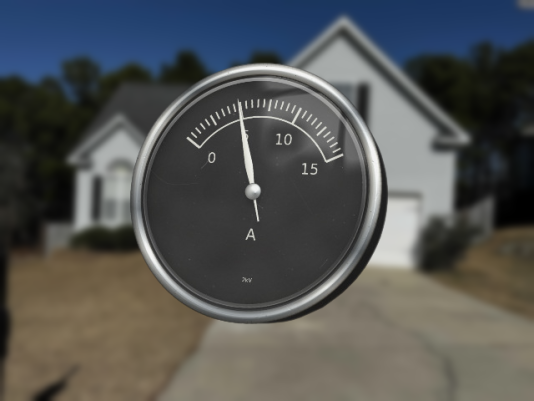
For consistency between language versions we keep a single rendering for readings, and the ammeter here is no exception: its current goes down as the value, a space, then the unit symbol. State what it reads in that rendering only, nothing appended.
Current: 5 A
